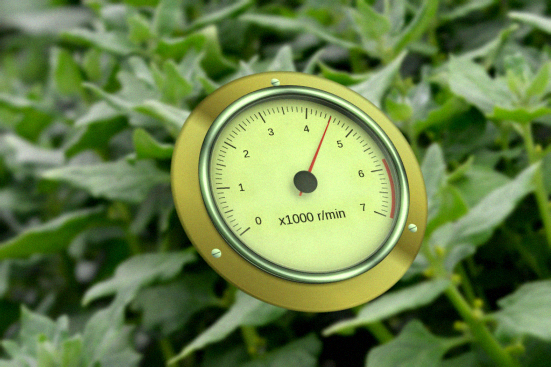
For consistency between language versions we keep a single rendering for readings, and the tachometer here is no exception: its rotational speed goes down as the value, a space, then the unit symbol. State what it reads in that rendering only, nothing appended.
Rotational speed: 4500 rpm
